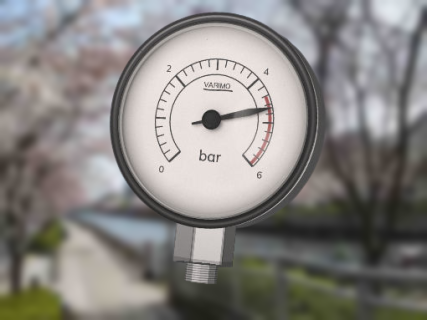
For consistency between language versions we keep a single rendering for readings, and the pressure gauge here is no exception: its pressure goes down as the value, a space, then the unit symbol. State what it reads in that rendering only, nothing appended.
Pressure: 4.7 bar
